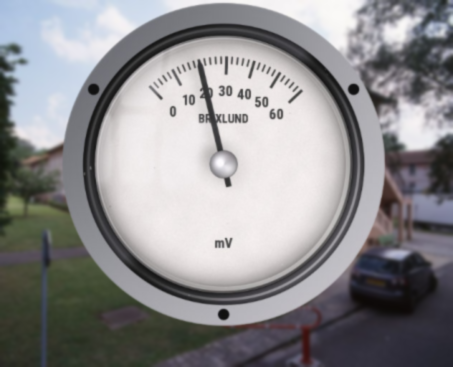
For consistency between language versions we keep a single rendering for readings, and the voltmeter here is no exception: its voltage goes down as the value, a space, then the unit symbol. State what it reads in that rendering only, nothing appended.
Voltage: 20 mV
